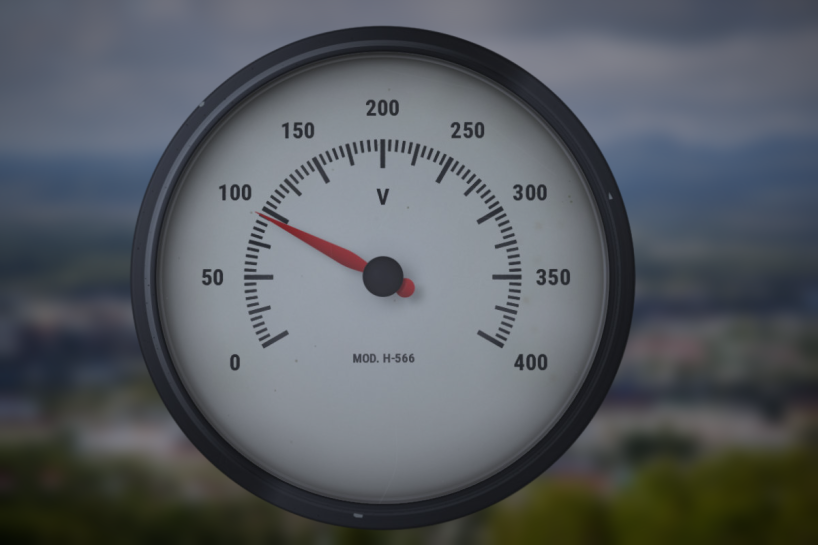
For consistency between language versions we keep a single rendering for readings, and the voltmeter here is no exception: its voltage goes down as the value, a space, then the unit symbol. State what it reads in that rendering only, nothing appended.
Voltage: 95 V
